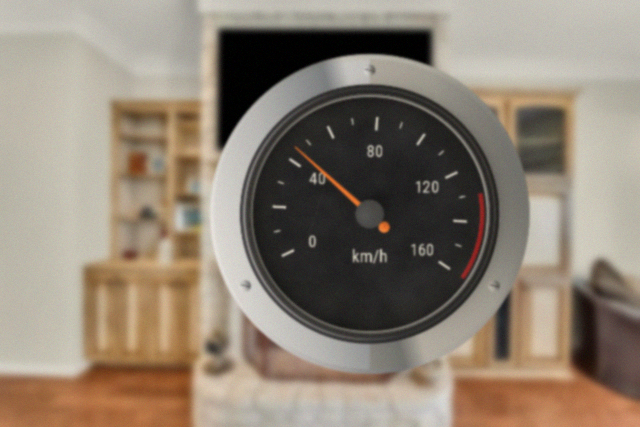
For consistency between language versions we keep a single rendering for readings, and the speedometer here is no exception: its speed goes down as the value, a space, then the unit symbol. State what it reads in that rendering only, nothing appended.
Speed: 45 km/h
